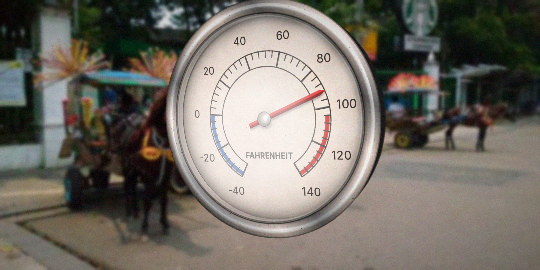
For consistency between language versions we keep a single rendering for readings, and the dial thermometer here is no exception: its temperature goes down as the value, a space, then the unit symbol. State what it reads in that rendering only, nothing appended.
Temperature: 92 °F
